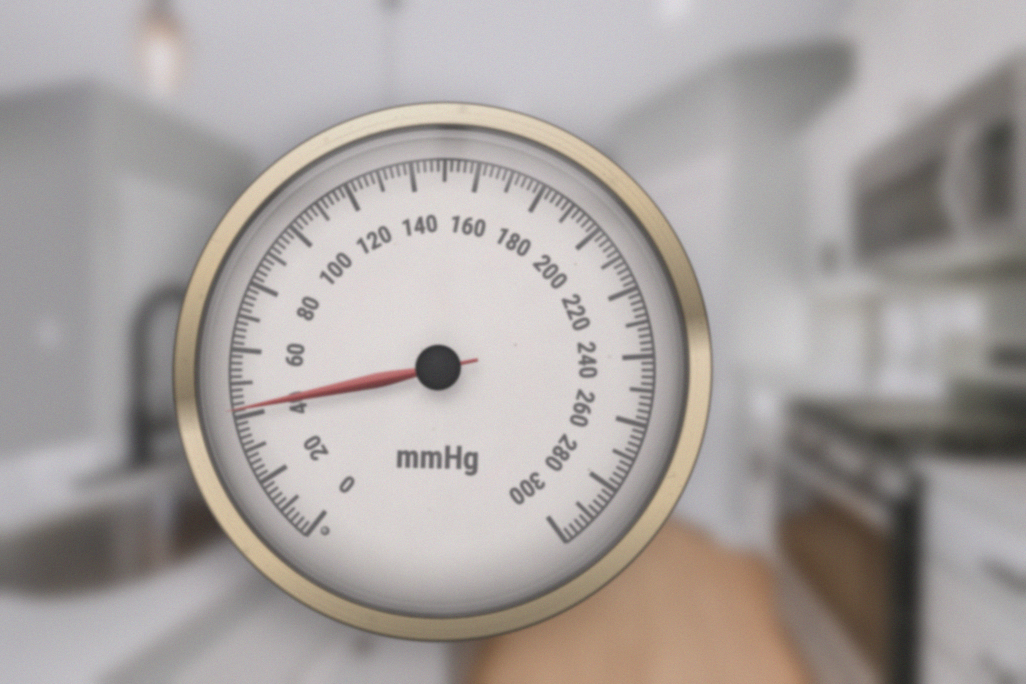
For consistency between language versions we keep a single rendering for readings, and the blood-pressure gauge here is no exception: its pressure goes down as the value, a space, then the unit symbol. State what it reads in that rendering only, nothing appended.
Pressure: 42 mmHg
